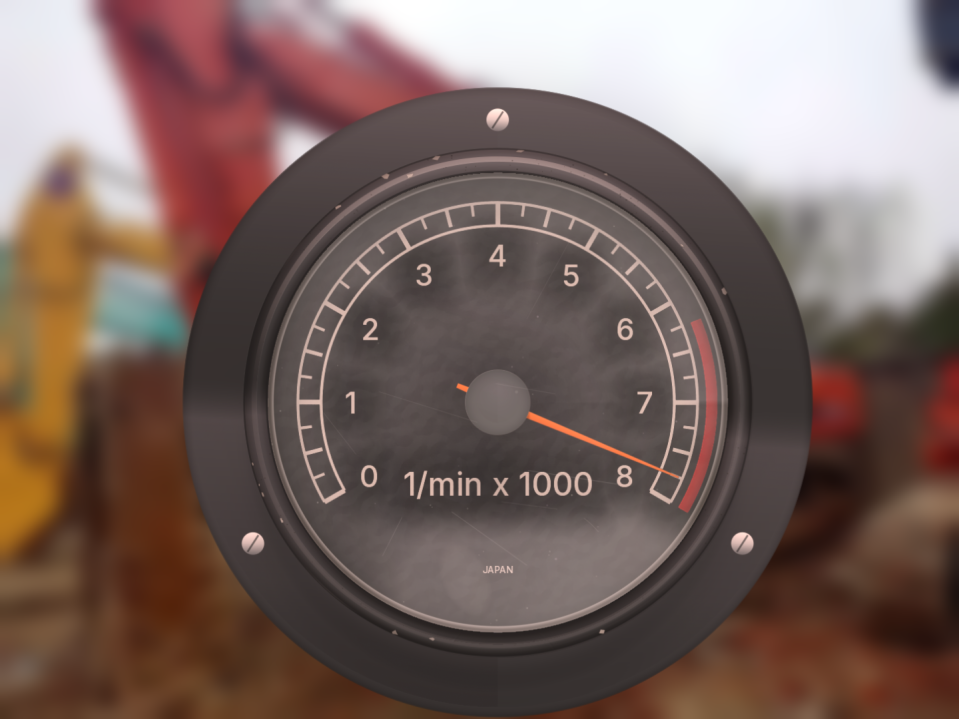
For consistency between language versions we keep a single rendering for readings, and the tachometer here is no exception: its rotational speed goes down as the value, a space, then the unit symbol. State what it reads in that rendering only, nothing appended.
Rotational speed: 7750 rpm
